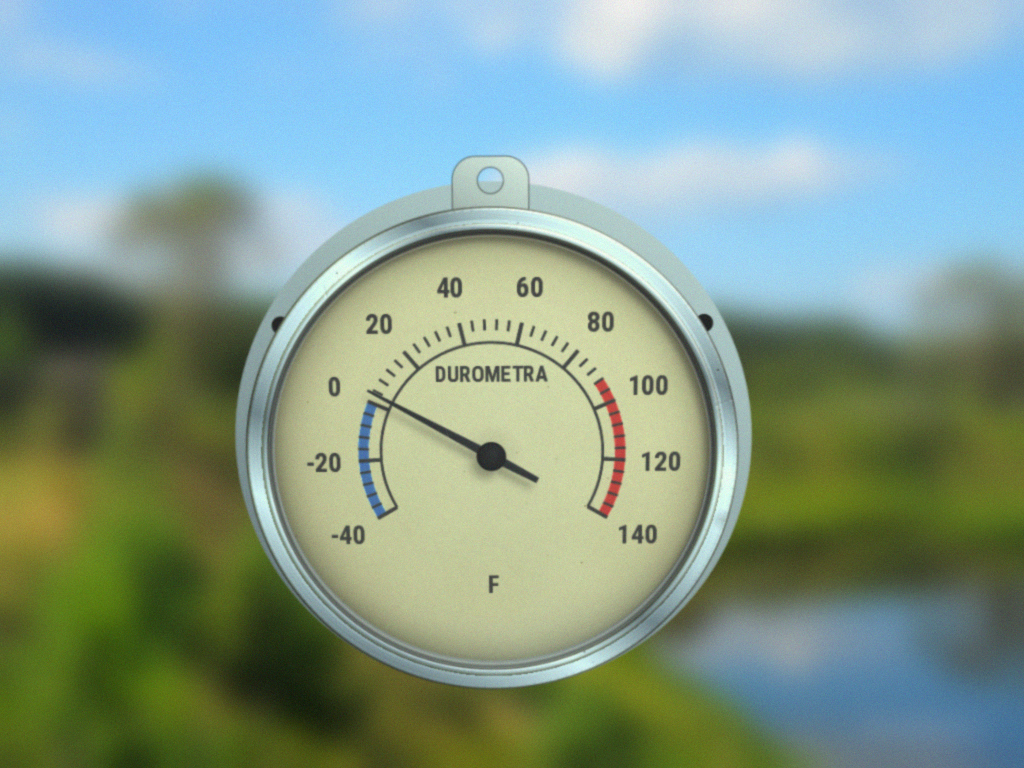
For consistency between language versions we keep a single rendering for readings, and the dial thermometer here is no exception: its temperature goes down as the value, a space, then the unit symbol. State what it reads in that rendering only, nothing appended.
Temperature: 4 °F
